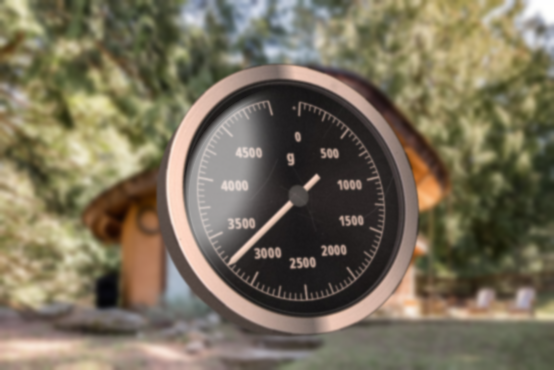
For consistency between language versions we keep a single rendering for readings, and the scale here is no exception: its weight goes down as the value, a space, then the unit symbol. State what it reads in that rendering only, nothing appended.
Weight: 3250 g
